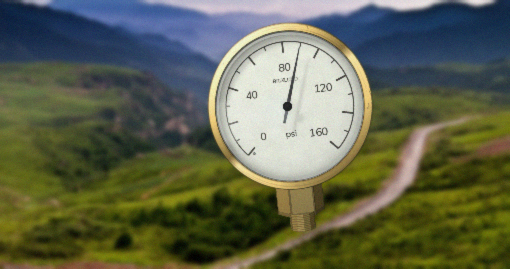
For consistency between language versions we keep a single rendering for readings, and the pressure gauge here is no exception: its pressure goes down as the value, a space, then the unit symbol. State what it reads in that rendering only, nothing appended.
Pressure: 90 psi
